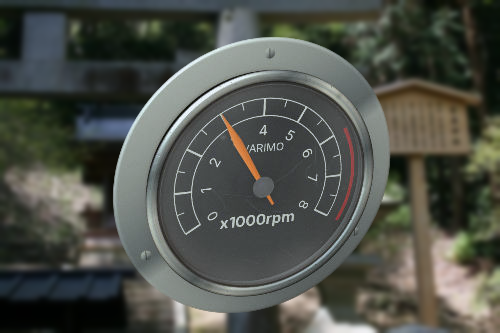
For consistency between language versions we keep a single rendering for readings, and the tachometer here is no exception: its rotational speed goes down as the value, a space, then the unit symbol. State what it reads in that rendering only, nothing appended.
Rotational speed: 3000 rpm
